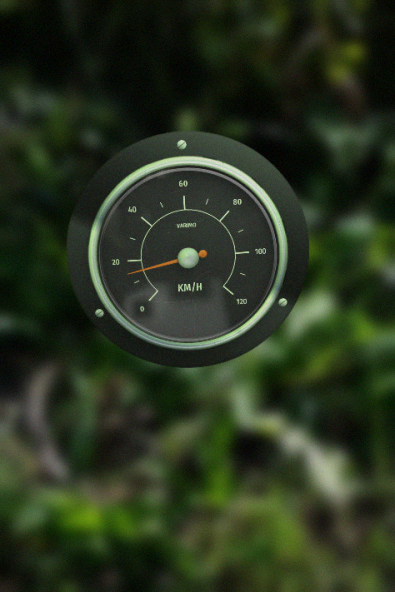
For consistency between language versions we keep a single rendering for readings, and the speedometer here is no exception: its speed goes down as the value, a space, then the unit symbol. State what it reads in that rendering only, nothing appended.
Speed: 15 km/h
